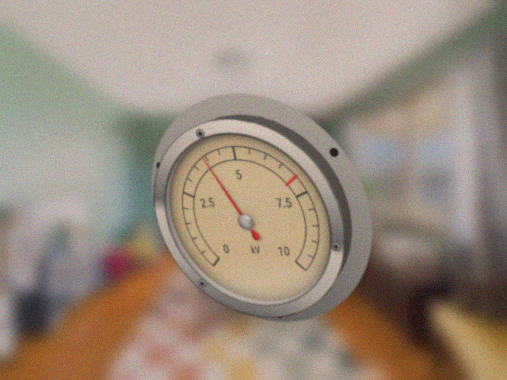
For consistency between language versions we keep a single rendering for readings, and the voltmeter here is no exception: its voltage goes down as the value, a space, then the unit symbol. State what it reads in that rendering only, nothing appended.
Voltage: 4 kV
